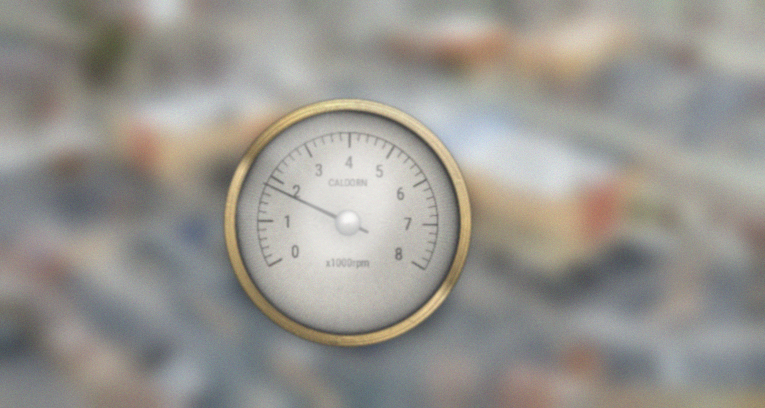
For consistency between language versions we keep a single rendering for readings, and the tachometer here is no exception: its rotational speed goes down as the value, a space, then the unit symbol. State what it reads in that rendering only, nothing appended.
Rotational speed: 1800 rpm
